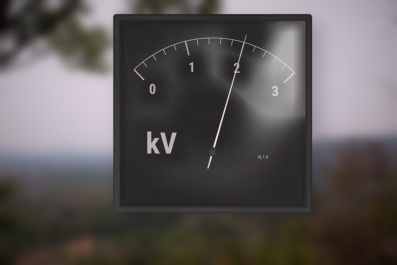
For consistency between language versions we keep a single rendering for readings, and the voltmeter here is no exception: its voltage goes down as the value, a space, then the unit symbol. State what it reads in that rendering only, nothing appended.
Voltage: 2 kV
